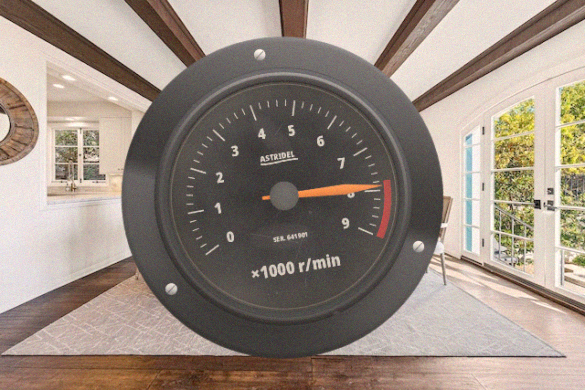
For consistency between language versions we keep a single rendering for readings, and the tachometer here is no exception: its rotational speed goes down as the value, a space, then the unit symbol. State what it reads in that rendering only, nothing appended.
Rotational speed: 7900 rpm
